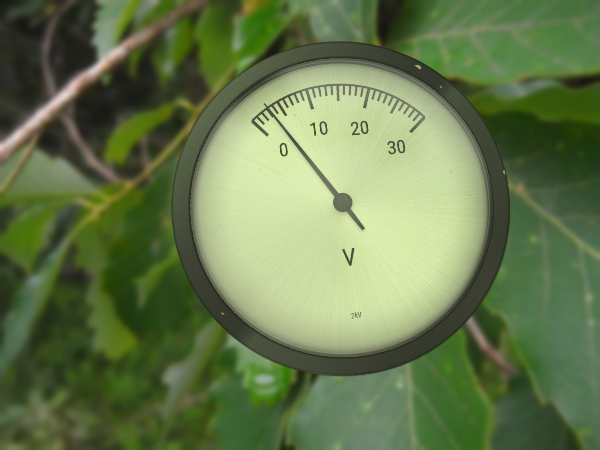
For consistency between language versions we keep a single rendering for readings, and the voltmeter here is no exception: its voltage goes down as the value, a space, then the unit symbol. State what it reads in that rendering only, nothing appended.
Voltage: 3 V
